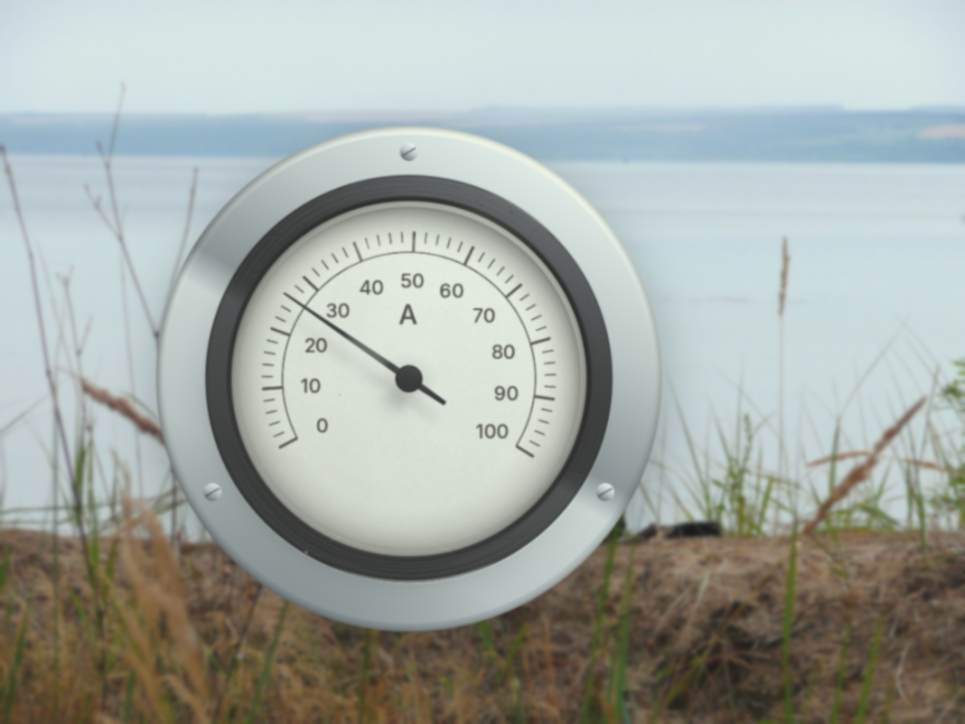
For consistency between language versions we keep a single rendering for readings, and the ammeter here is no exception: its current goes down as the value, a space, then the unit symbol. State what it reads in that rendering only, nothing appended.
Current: 26 A
